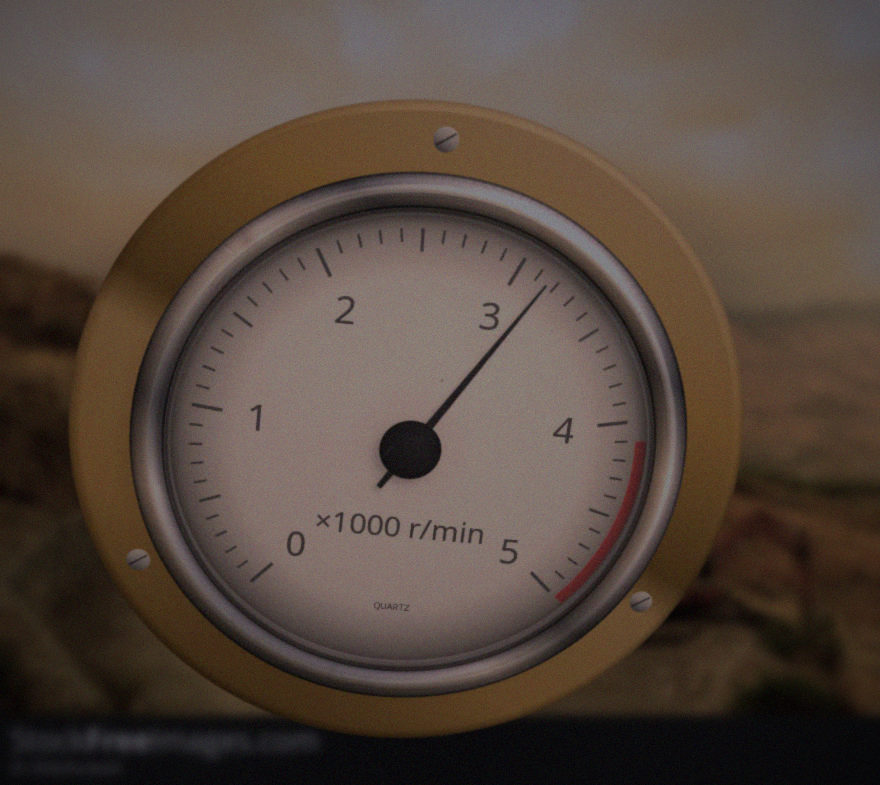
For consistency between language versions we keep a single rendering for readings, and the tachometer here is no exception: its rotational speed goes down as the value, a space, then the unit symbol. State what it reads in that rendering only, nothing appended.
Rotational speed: 3150 rpm
